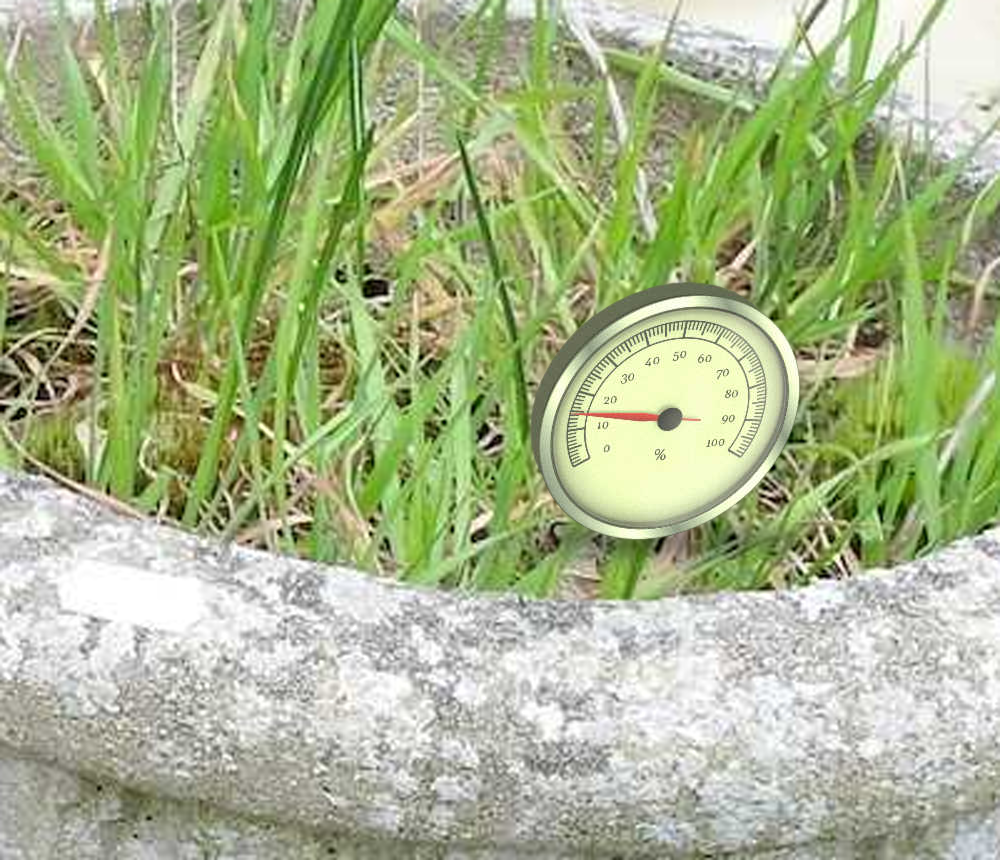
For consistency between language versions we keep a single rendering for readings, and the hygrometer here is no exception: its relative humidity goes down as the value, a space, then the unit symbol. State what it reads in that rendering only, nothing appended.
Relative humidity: 15 %
